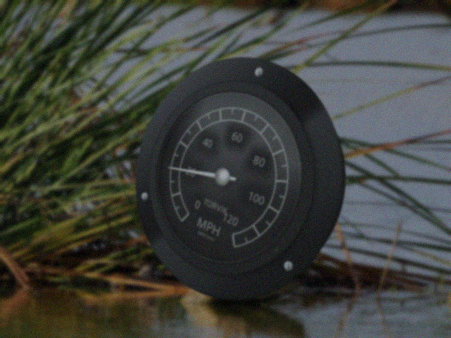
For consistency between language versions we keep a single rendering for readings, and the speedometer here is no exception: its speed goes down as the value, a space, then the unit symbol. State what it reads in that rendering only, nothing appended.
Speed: 20 mph
